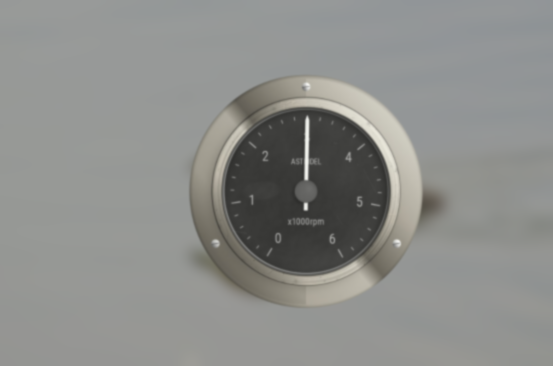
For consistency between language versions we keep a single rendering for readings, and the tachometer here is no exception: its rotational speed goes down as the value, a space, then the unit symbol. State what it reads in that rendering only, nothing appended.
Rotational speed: 3000 rpm
